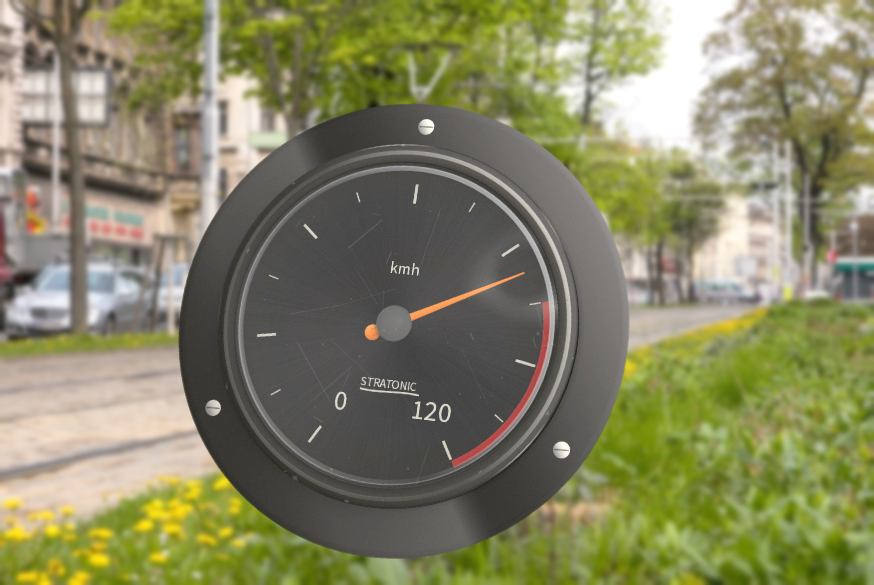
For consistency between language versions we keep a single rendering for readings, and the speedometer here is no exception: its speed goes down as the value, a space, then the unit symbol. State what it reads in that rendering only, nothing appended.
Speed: 85 km/h
